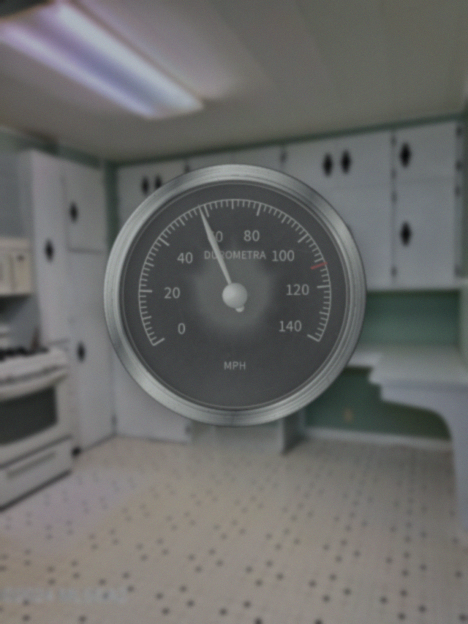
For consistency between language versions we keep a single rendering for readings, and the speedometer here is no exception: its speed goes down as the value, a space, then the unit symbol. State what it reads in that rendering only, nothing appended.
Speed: 58 mph
